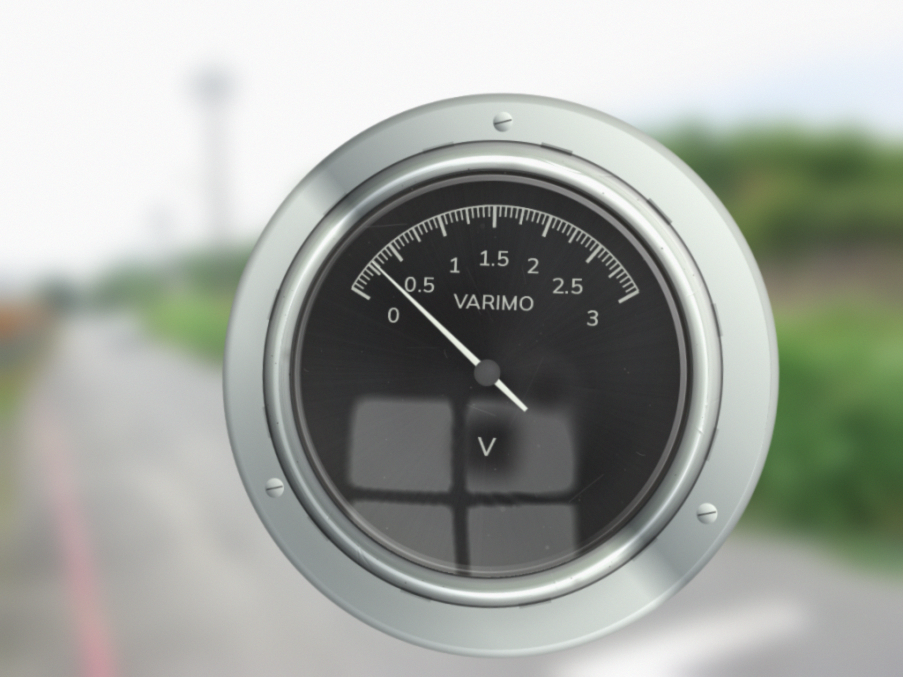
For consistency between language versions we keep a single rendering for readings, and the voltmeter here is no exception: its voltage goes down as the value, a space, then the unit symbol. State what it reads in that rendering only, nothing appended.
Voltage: 0.3 V
